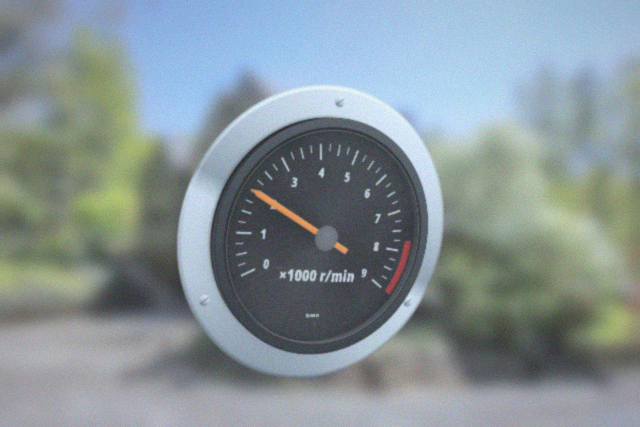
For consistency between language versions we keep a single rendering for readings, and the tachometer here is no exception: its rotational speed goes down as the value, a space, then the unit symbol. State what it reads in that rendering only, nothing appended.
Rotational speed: 2000 rpm
